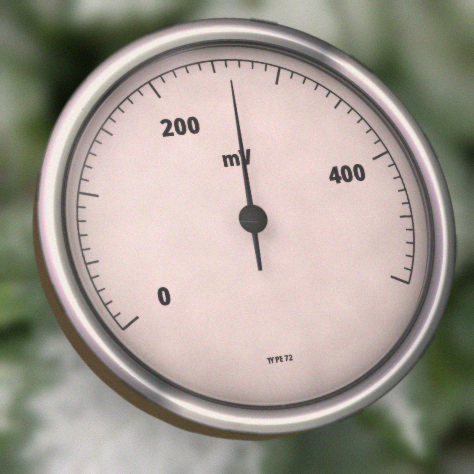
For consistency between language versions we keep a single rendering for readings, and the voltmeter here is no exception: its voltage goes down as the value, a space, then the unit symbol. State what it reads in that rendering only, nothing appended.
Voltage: 260 mV
